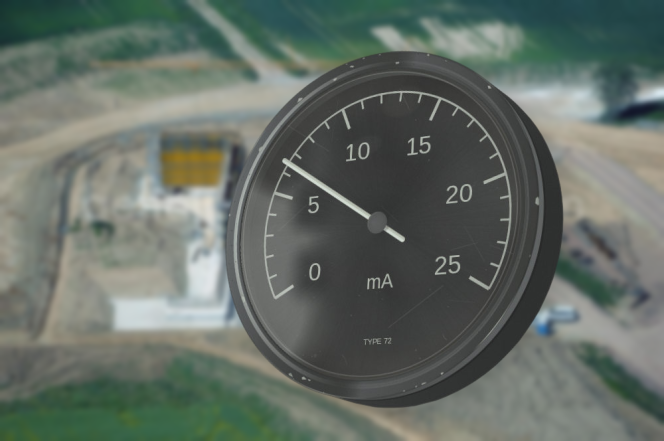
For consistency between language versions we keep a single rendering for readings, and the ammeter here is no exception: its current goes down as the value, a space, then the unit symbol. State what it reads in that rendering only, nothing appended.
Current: 6.5 mA
